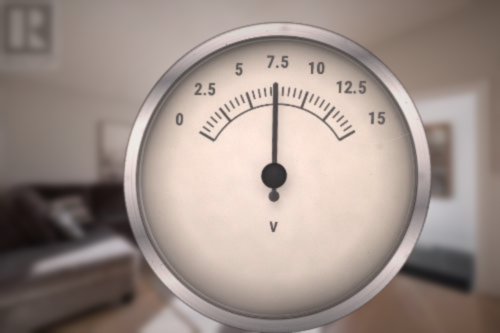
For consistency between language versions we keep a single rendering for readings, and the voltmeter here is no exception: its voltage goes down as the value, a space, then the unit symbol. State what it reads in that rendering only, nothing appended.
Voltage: 7.5 V
